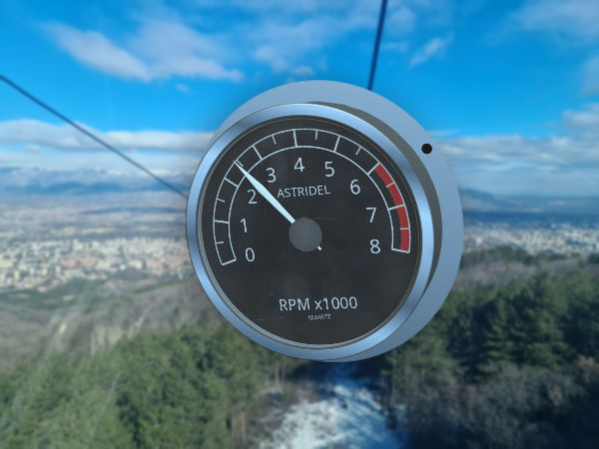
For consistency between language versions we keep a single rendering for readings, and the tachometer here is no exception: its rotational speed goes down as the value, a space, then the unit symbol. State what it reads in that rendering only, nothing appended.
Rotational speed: 2500 rpm
